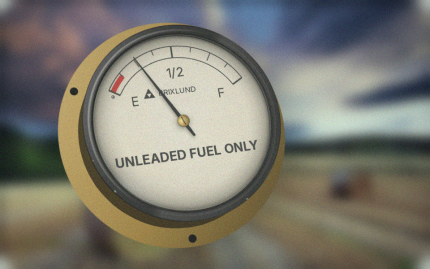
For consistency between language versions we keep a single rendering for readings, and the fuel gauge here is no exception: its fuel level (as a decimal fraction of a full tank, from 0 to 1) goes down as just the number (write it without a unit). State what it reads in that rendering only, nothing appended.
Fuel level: 0.25
